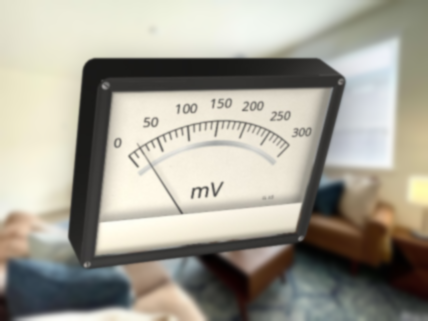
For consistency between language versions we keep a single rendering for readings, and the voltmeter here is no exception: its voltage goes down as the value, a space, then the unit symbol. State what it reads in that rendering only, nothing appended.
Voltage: 20 mV
